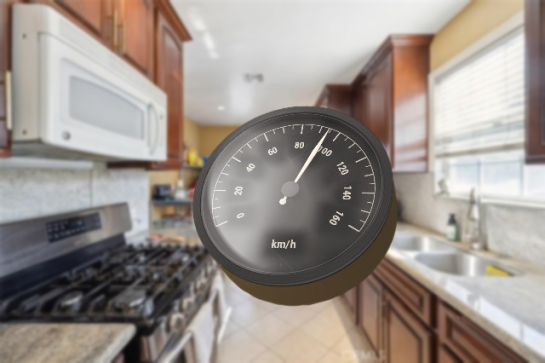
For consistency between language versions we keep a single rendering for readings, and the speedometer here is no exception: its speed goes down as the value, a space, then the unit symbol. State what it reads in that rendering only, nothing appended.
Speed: 95 km/h
